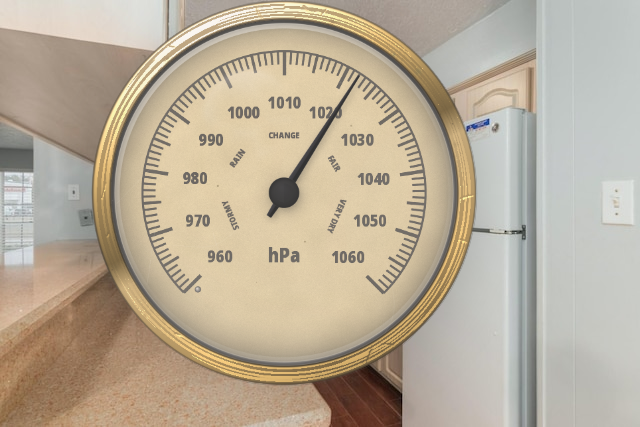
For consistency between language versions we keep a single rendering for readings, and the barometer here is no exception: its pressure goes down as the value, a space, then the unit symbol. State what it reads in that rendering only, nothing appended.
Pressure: 1022 hPa
